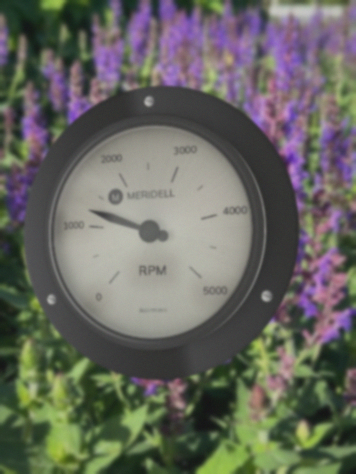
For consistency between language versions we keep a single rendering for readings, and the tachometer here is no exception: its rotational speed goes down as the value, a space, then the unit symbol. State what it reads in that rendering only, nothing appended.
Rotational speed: 1250 rpm
